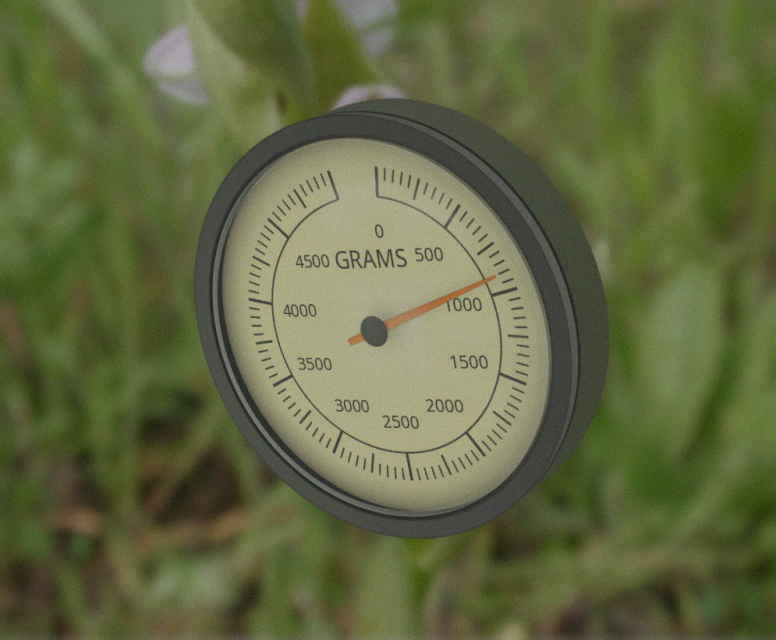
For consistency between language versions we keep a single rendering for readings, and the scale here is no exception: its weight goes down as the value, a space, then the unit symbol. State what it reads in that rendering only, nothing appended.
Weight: 900 g
